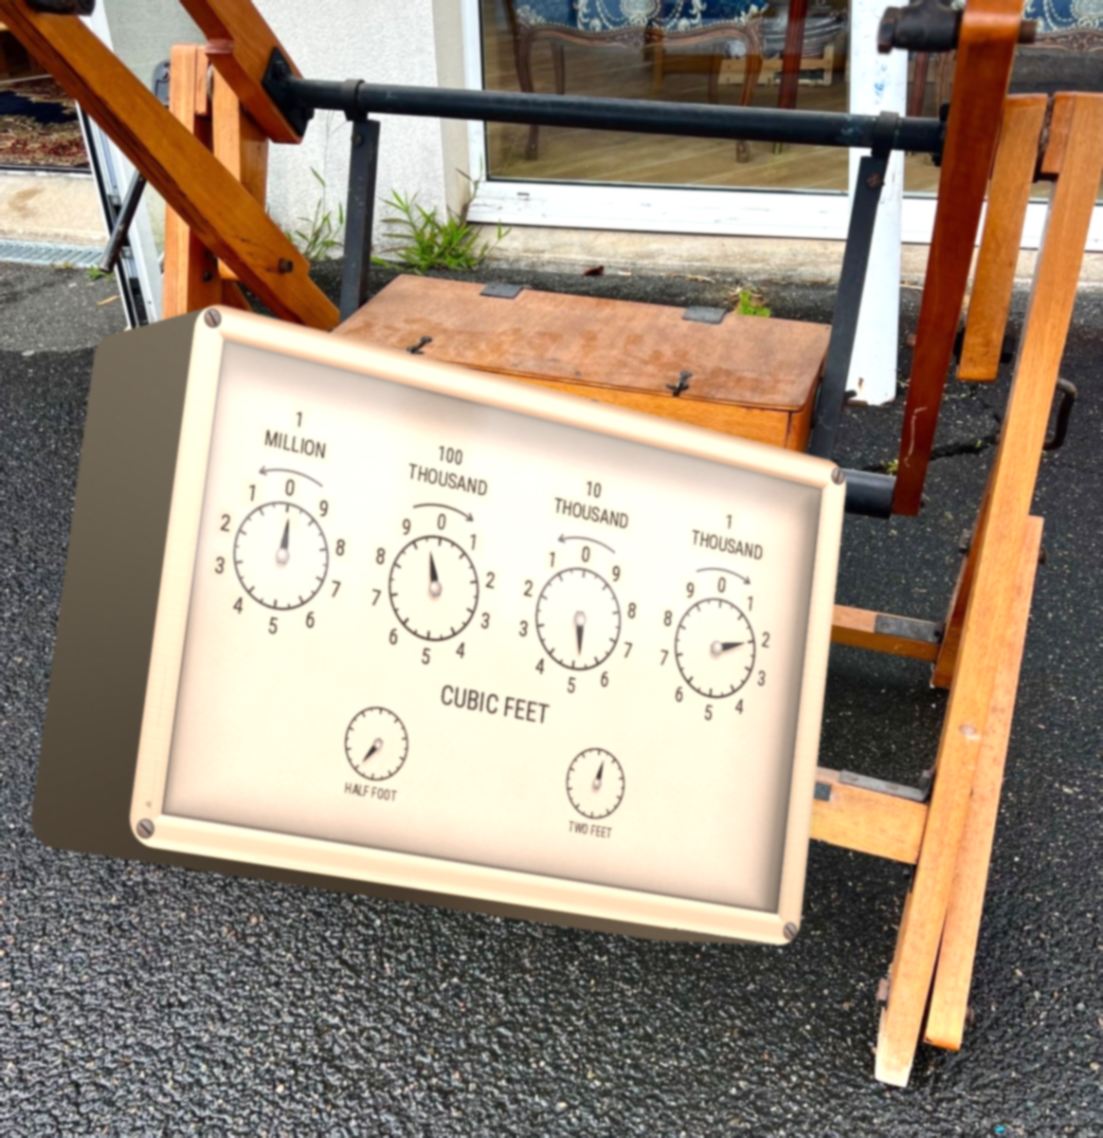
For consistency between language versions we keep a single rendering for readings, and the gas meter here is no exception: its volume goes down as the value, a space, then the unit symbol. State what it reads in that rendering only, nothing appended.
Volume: 995200 ft³
